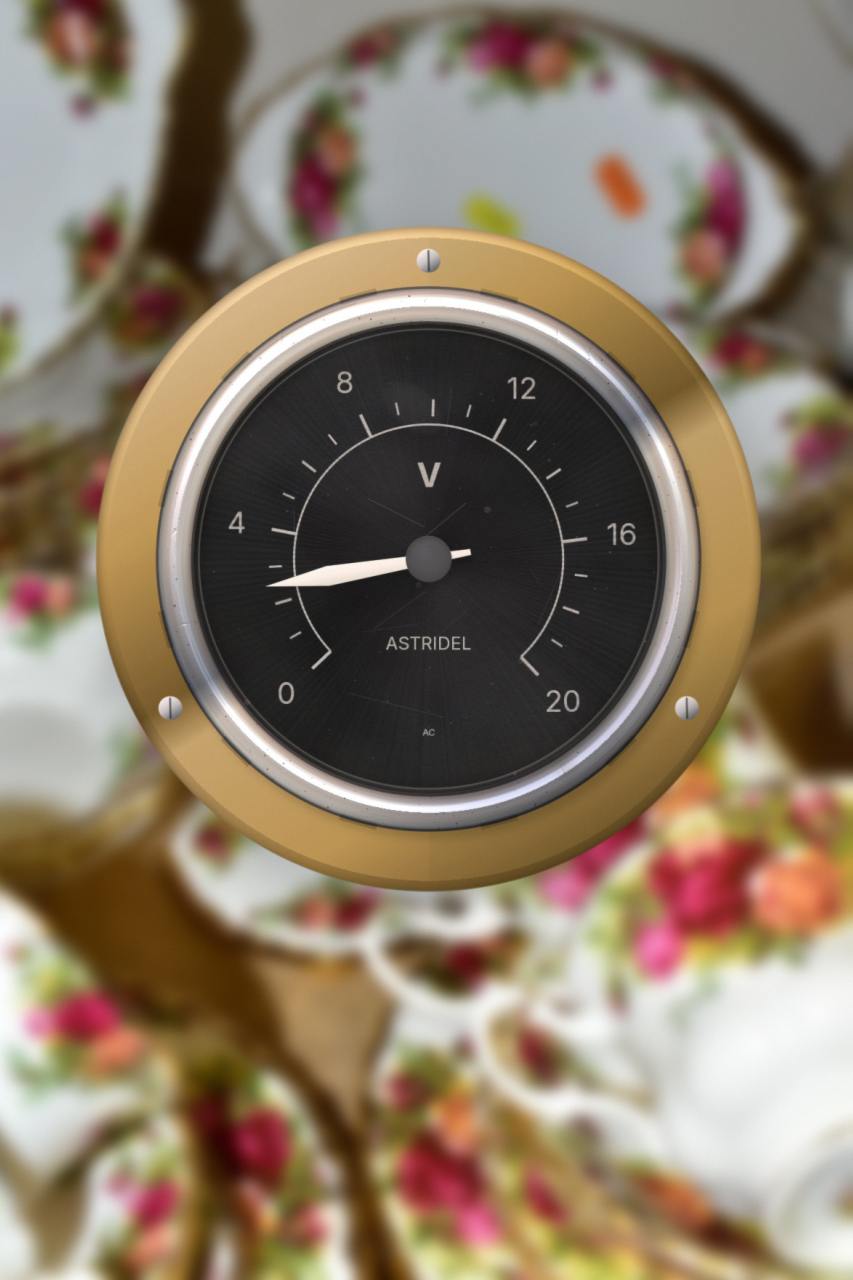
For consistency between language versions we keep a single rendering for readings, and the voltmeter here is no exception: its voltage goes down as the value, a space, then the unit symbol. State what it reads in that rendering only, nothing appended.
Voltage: 2.5 V
